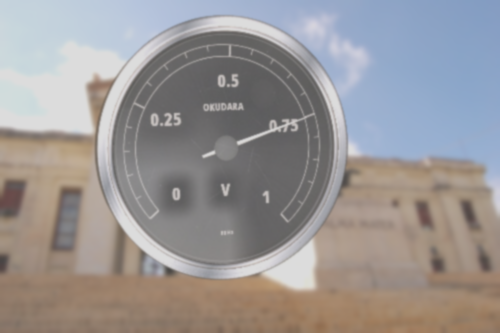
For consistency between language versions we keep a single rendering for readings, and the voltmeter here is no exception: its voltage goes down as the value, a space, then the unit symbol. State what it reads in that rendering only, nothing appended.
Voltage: 0.75 V
